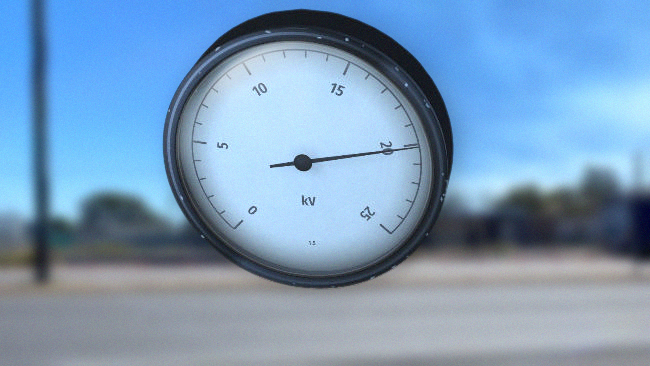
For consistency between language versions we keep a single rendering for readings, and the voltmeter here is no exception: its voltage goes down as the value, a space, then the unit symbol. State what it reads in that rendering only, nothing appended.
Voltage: 20 kV
